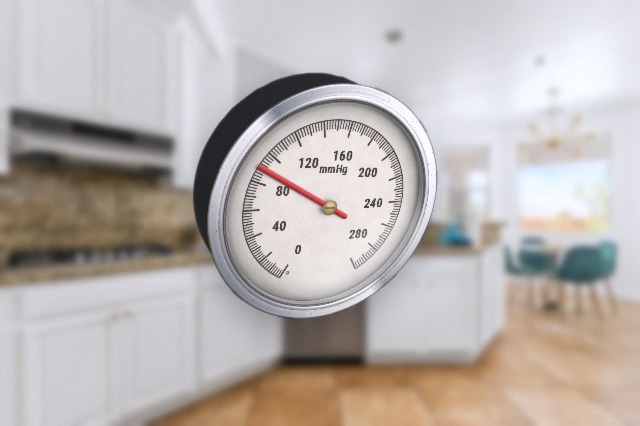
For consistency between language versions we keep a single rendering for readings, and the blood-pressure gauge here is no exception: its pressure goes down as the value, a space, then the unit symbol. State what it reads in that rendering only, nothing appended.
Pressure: 90 mmHg
